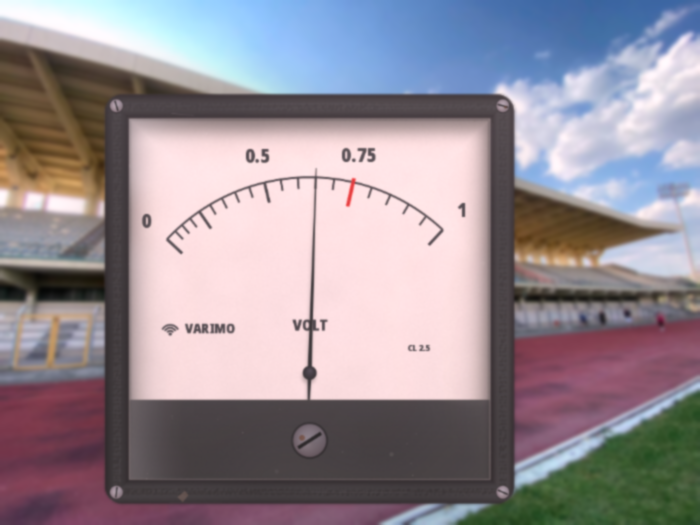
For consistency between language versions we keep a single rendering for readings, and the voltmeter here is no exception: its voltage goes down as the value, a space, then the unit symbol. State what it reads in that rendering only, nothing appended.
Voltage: 0.65 V
